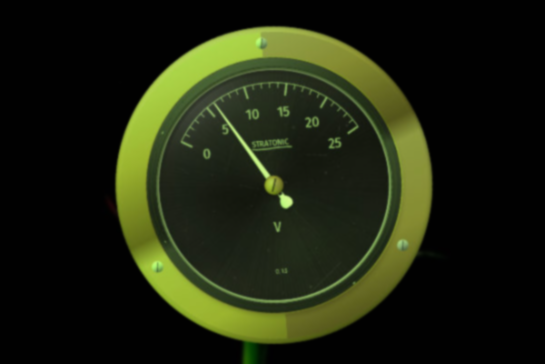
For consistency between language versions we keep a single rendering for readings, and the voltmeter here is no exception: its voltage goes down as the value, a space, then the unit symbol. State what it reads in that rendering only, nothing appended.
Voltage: 6 V
